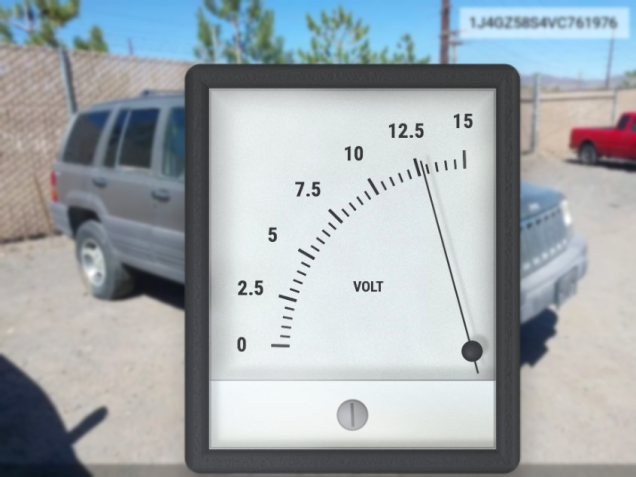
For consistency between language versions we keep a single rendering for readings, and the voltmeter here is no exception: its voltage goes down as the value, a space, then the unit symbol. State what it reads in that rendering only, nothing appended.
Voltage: 12.75 V
